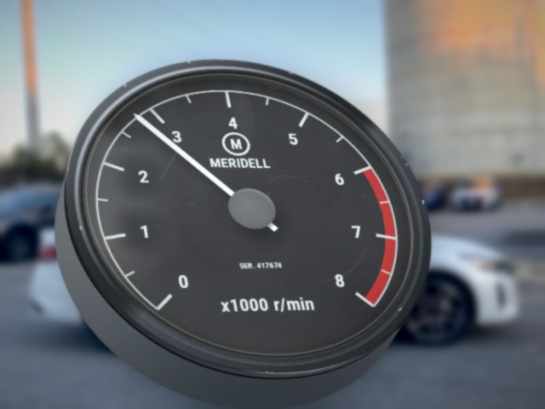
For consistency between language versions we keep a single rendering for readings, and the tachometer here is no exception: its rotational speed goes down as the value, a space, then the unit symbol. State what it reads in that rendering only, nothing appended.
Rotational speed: 2750 rpm
